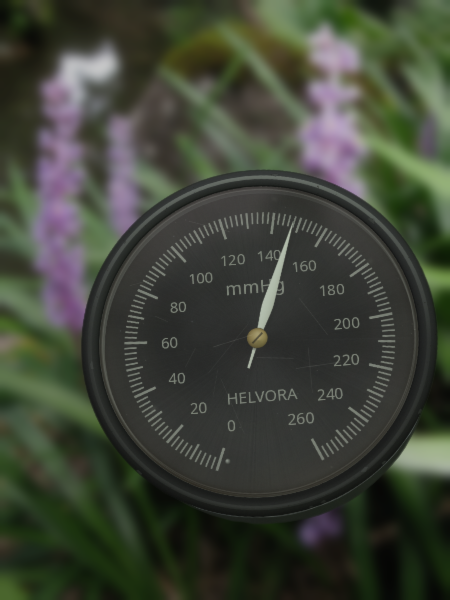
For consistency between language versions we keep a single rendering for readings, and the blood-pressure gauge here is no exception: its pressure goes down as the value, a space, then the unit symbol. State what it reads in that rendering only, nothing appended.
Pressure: 148 mmHg
